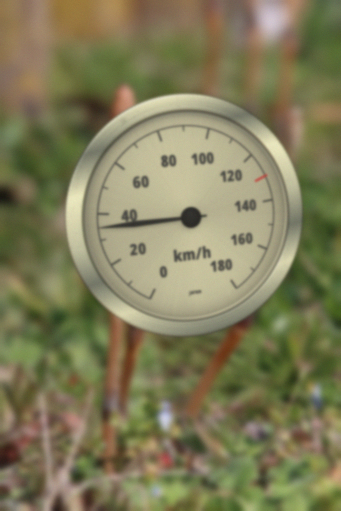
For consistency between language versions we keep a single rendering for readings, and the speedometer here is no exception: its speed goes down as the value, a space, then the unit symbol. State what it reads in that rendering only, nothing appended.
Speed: 35 km/h
